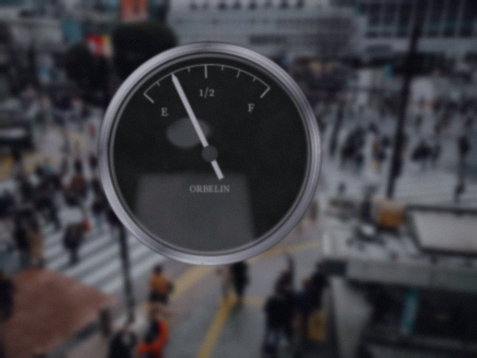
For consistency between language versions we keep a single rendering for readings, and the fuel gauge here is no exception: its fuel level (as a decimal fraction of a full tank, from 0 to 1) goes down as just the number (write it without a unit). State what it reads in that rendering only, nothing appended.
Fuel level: 0.25
